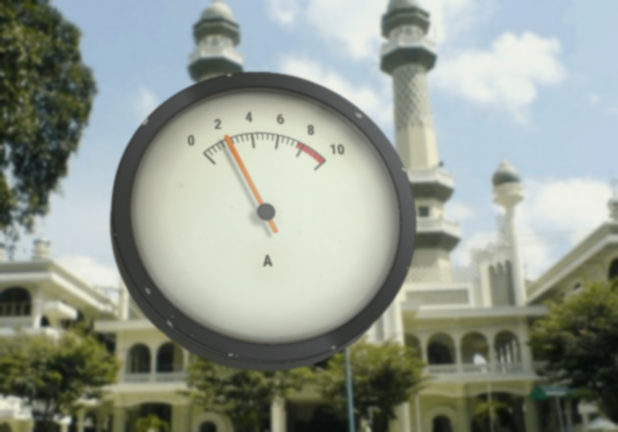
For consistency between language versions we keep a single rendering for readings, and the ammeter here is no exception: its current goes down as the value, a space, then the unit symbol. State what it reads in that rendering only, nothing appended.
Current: 2 A
